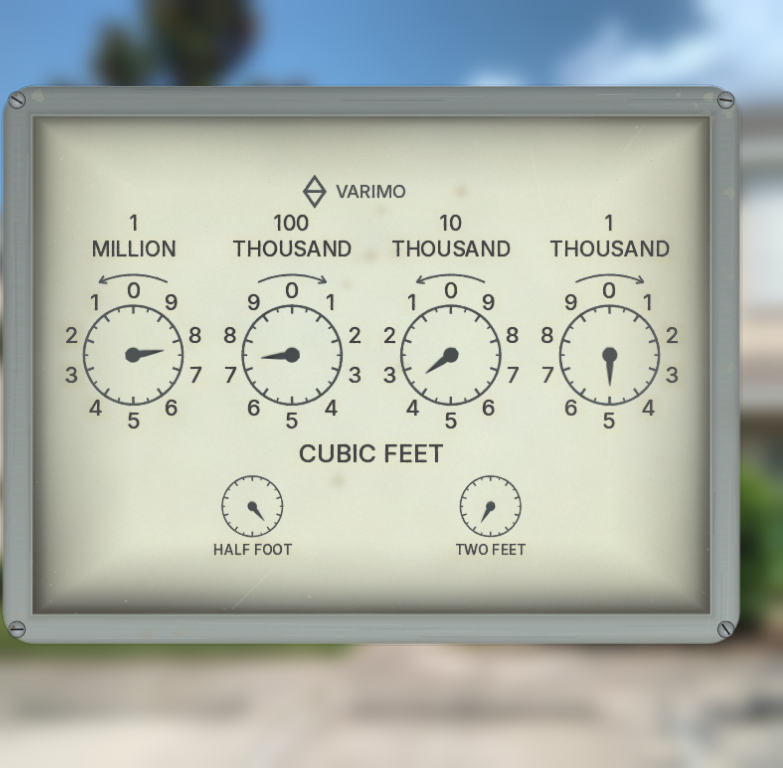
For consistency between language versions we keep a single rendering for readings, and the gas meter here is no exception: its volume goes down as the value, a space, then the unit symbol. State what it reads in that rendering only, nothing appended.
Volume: 773500 ft³
